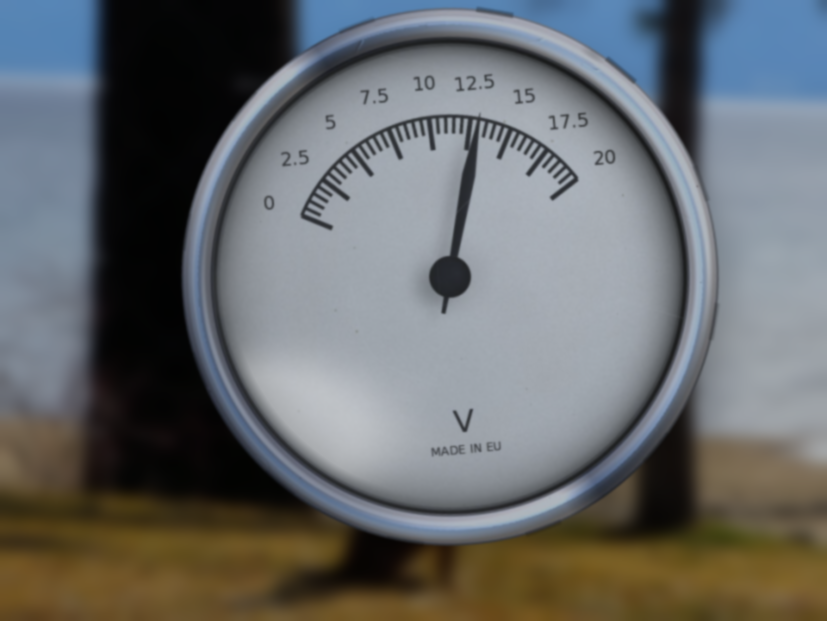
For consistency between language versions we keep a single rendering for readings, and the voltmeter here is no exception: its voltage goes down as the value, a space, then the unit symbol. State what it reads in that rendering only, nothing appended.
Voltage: 13 V
